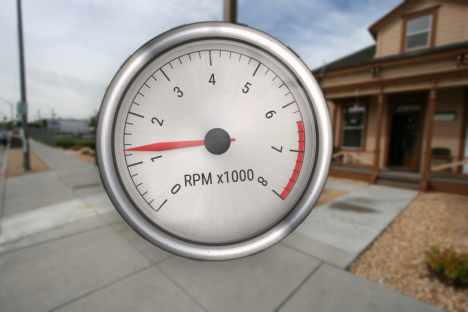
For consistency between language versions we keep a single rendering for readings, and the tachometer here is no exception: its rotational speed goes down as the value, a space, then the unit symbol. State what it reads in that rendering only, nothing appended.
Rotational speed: 1300 rpm
